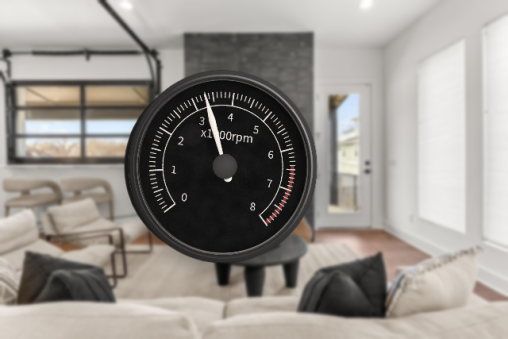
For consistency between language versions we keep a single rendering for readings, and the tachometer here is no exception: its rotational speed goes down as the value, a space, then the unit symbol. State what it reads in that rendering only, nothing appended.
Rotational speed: 3300 rpm
